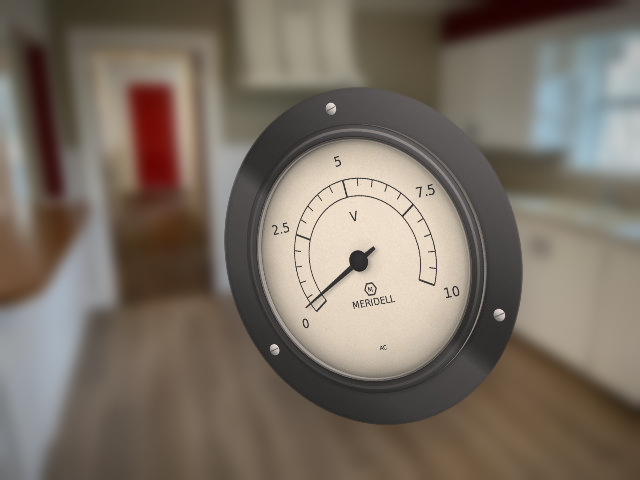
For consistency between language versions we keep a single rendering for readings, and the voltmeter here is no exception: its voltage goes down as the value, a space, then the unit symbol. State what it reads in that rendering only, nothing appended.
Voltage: 0.25 V
